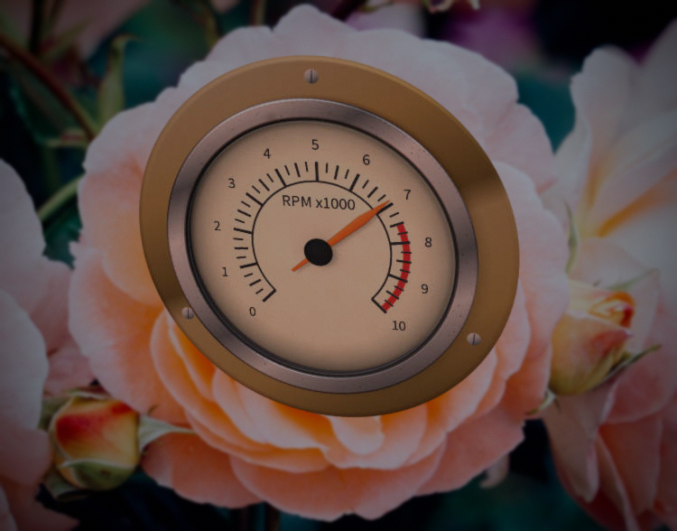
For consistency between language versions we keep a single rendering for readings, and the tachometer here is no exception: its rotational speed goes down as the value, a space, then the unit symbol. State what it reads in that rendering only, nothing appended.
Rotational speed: 6875 rpm
